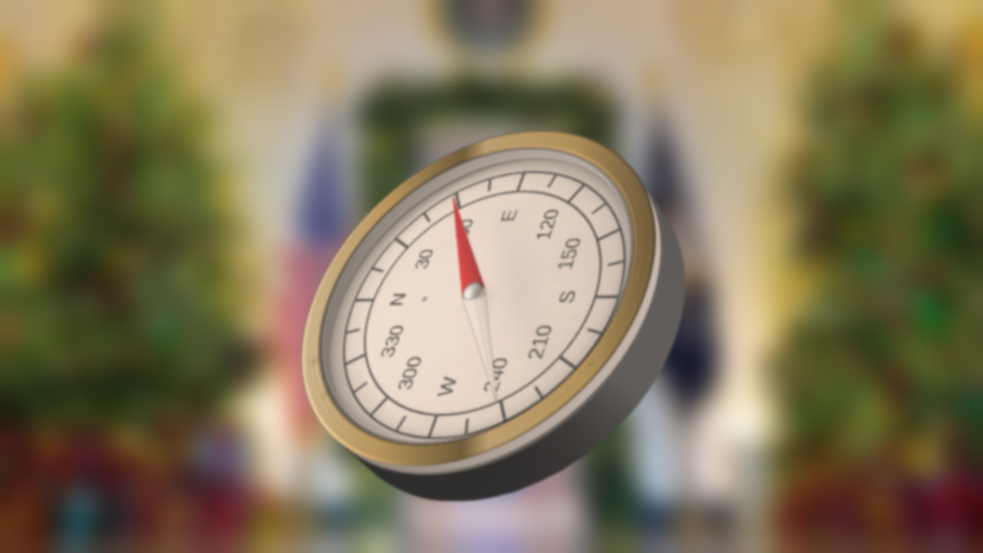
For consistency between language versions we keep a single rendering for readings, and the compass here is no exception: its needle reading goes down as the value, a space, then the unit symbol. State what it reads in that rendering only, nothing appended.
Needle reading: 60 °
